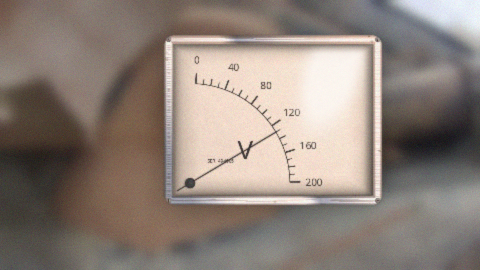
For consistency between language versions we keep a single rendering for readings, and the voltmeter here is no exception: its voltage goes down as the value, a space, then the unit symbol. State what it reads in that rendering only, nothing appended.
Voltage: 130 V
